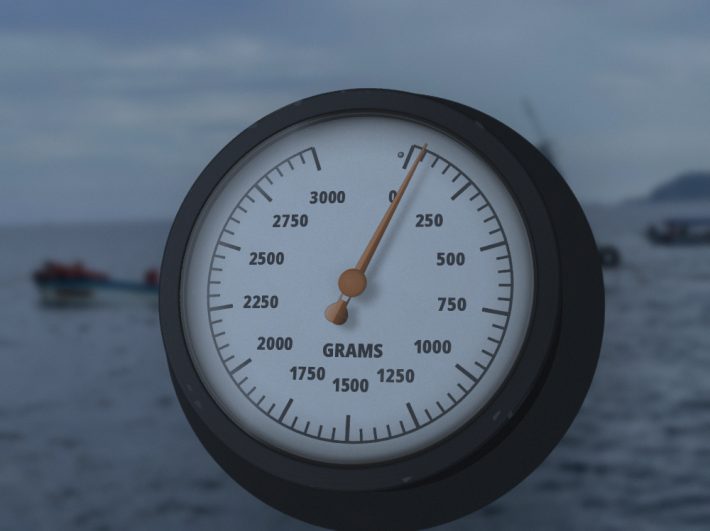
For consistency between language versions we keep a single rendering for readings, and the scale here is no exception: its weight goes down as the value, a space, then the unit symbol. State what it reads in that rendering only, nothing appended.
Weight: 50 g
